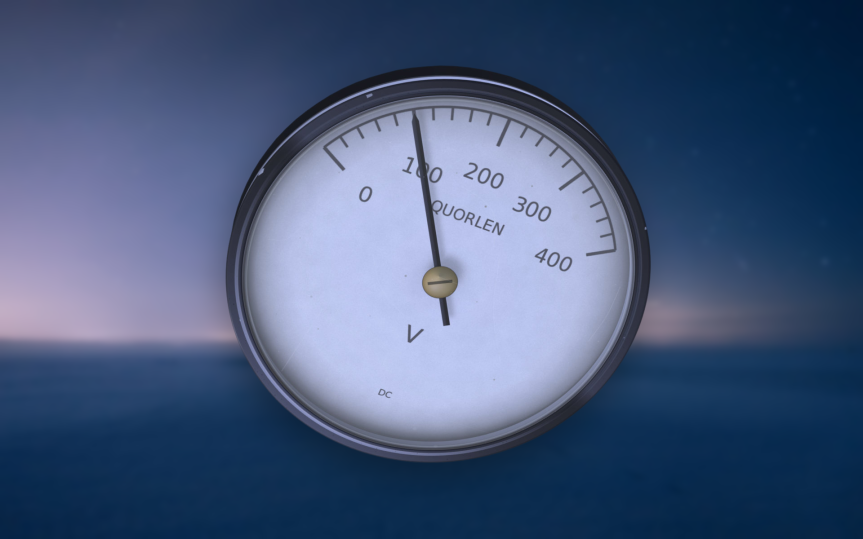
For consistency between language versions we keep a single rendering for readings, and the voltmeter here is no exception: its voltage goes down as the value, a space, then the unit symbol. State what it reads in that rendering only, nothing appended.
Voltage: 100 V
